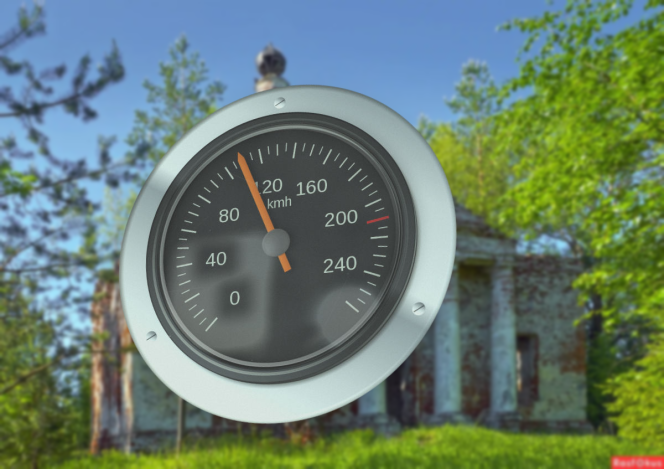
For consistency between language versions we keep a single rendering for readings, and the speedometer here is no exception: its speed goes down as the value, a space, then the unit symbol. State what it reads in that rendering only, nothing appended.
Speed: 110 km/h
